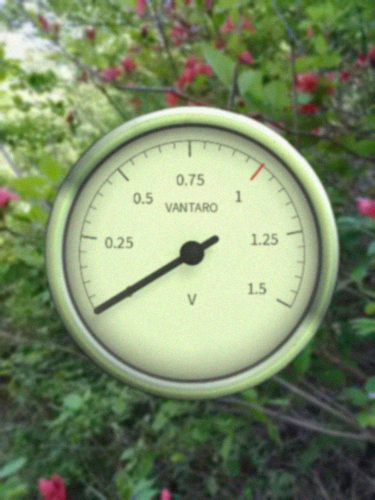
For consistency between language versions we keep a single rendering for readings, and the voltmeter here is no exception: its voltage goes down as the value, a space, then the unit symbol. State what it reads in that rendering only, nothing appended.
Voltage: 0 V
